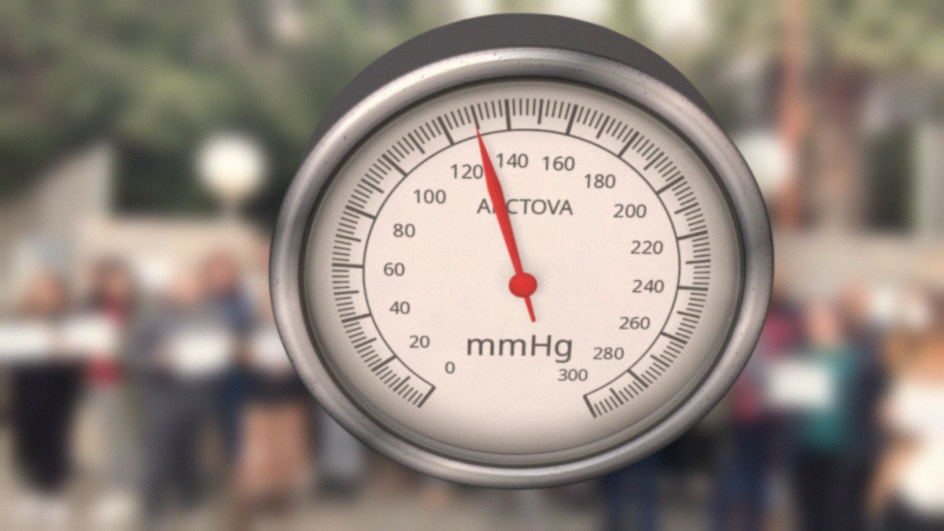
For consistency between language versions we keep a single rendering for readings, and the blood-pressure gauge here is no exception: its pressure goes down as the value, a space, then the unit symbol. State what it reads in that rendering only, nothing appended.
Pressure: 130 mmHg
